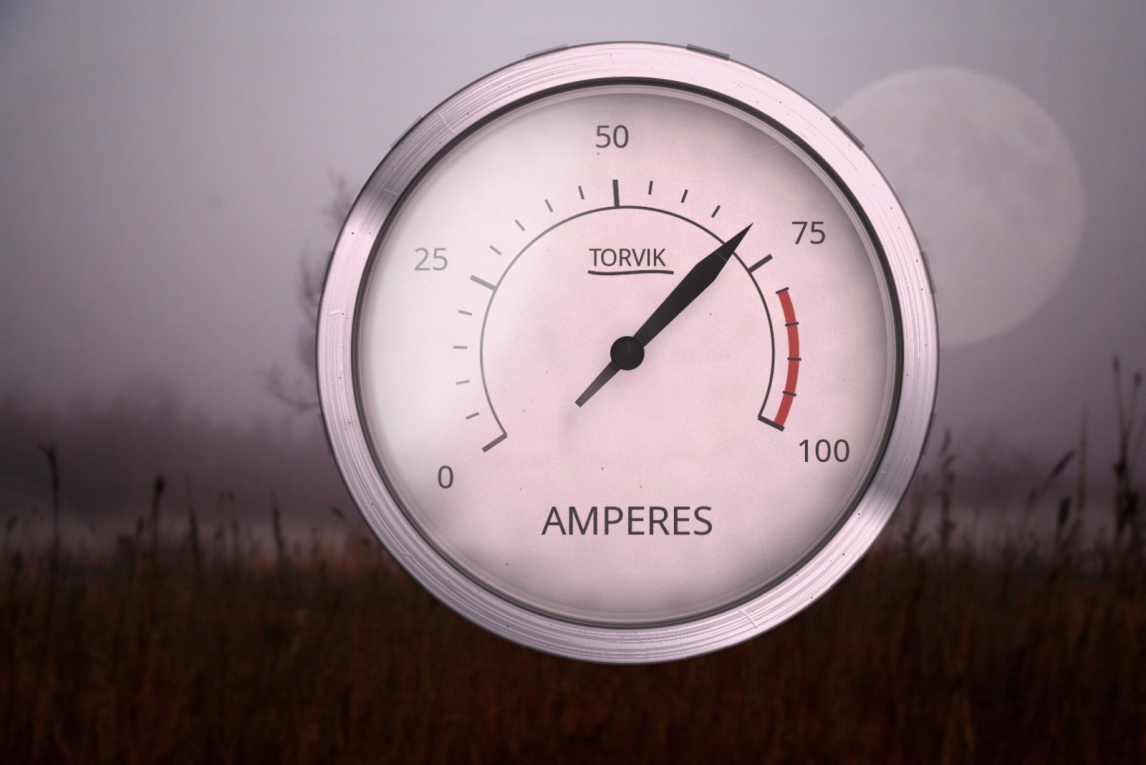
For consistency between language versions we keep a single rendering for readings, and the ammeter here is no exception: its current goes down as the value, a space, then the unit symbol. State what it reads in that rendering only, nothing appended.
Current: 70 A
